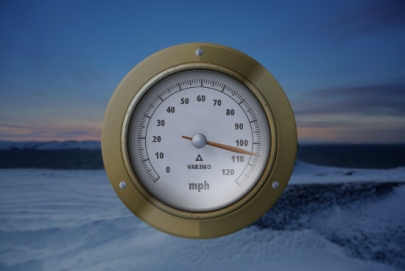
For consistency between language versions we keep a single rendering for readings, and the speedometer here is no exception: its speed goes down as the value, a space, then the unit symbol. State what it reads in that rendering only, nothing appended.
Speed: 105 mph
